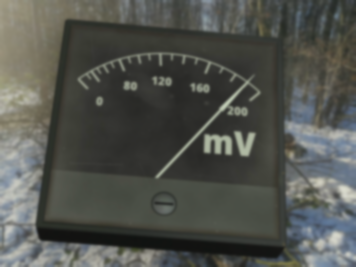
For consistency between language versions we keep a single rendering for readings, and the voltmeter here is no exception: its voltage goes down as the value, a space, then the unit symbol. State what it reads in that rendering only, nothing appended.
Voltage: 190 mV
